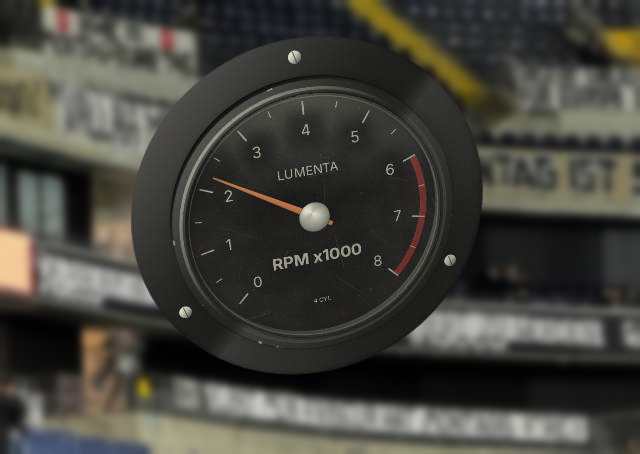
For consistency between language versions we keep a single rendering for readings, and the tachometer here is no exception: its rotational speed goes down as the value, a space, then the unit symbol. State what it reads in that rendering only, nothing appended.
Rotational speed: 2250 rpm
